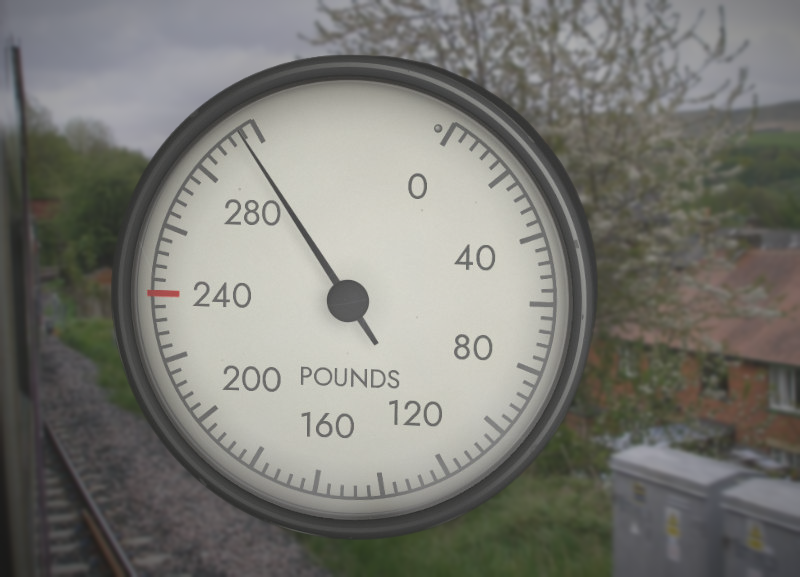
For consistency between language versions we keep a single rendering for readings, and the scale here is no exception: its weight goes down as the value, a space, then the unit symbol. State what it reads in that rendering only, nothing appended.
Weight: 296 lb
